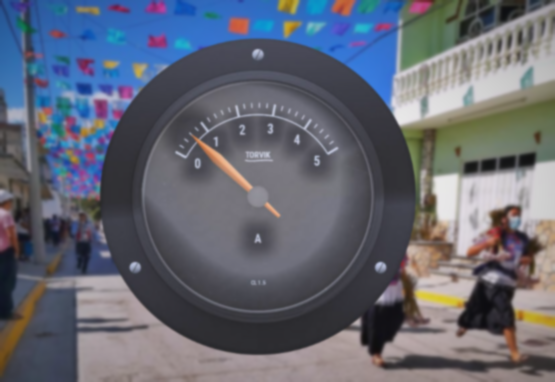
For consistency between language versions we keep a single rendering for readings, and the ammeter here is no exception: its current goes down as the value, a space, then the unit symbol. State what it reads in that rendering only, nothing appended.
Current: 0.6 A
